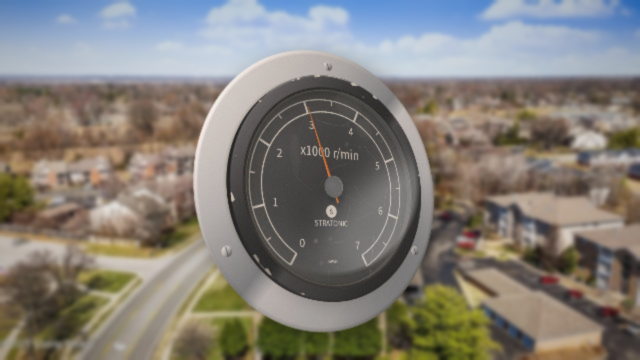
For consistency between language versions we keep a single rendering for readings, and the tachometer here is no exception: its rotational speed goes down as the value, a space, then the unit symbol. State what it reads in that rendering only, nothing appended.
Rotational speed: 3000 rpm
